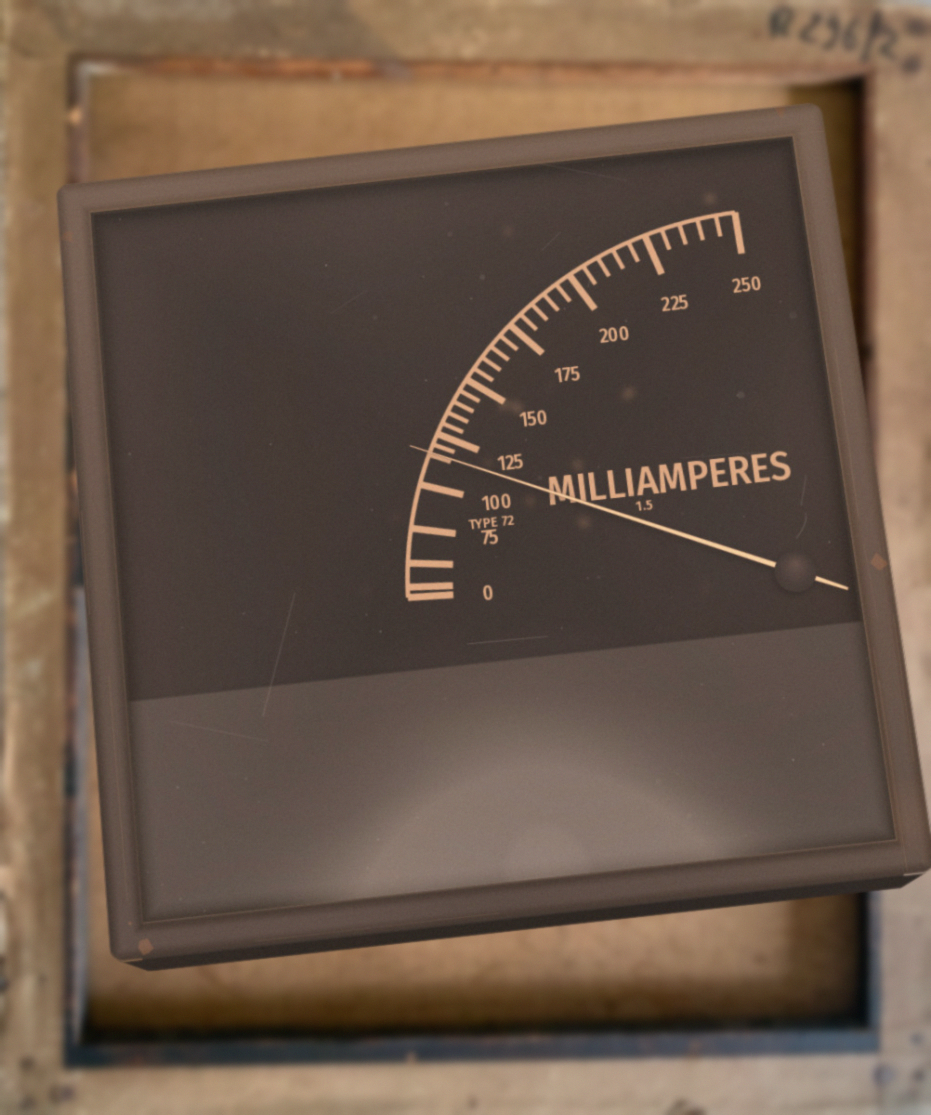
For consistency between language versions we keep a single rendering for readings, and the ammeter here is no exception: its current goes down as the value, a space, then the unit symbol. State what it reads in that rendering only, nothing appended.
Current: 115 mA
